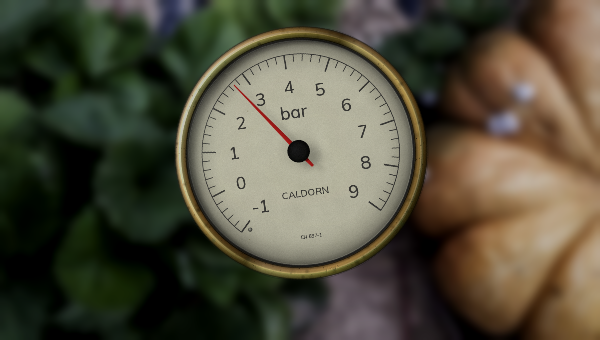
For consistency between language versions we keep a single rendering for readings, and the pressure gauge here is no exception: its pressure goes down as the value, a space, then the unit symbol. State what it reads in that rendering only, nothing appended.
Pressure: 2.7 bar
